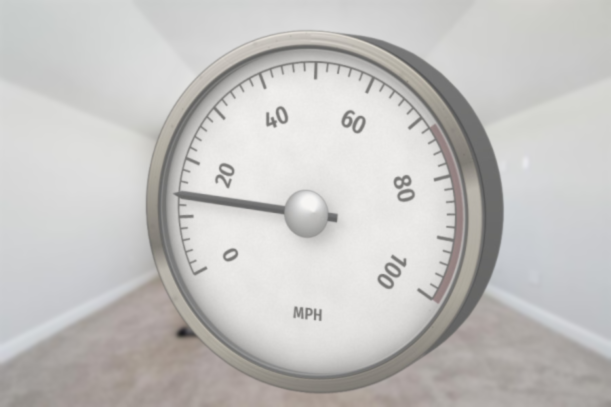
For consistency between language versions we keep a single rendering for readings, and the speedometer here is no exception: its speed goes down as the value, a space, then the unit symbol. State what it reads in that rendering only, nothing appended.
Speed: 14 mph
